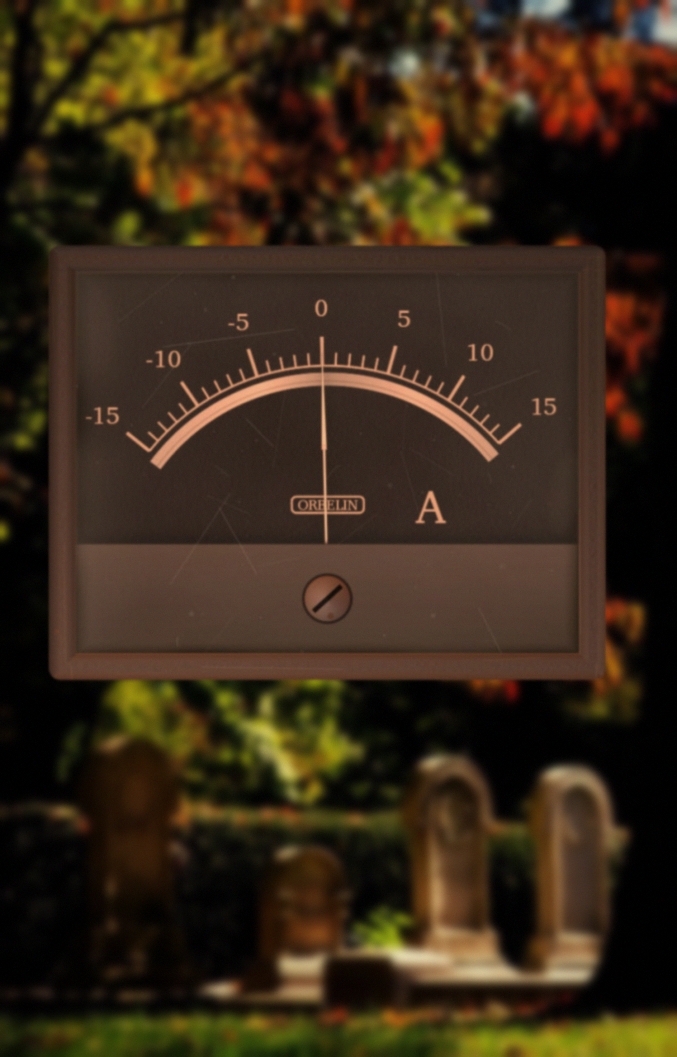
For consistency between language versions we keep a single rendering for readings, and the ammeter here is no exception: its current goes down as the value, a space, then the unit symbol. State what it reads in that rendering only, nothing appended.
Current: 0 A
